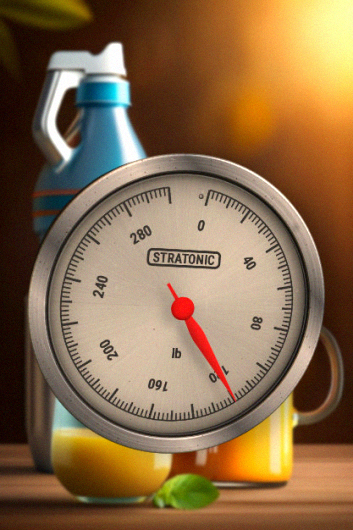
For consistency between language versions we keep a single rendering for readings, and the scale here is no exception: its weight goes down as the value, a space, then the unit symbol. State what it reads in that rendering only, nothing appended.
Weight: 120 lb
